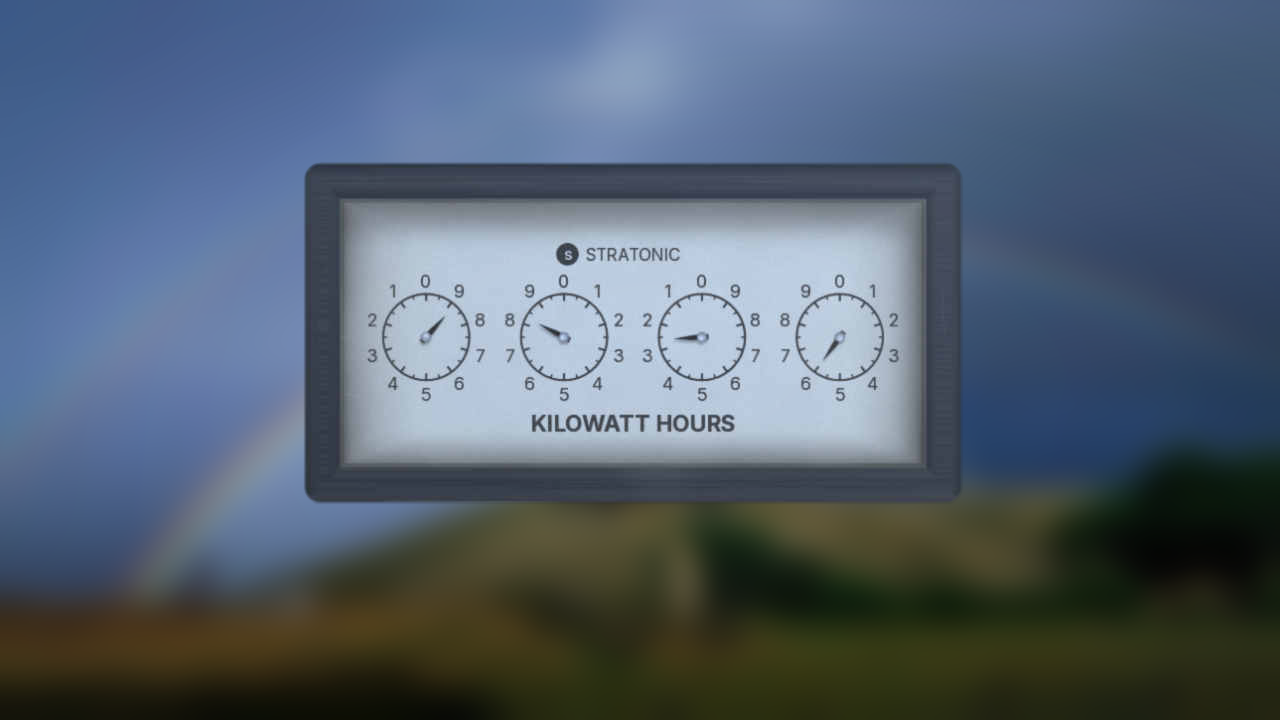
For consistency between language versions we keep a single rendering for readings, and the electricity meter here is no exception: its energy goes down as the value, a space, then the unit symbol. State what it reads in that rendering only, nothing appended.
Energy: 8826 kWh
